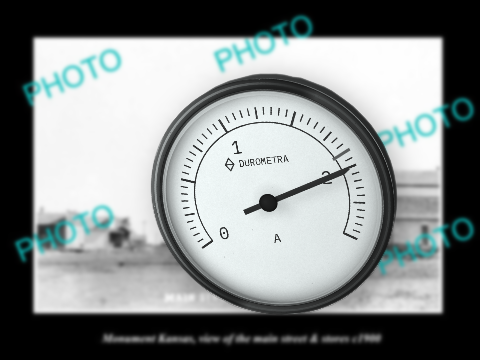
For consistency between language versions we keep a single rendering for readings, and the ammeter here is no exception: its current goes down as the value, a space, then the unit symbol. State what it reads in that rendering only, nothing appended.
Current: 2 A
